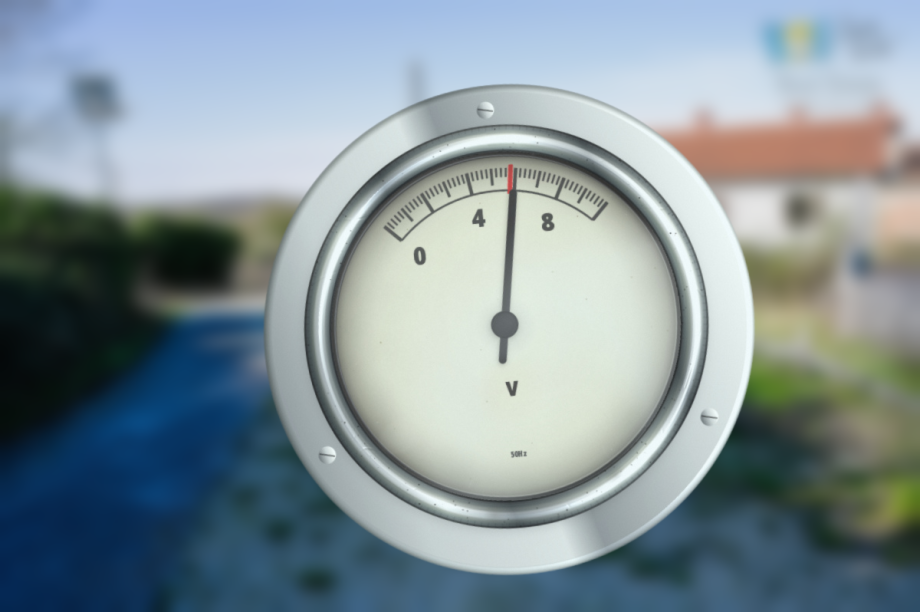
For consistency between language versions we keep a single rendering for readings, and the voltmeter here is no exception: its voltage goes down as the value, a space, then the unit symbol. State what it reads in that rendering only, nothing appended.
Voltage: 6 V
